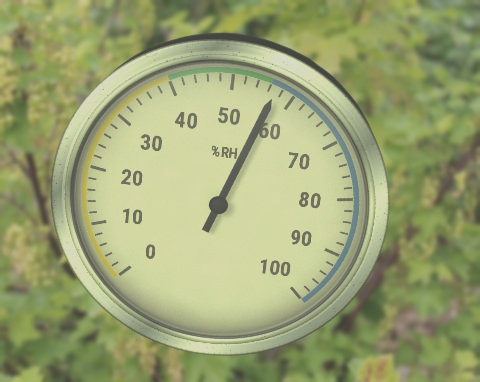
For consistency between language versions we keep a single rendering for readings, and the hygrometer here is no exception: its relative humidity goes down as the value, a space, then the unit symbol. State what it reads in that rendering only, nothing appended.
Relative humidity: 57 %
